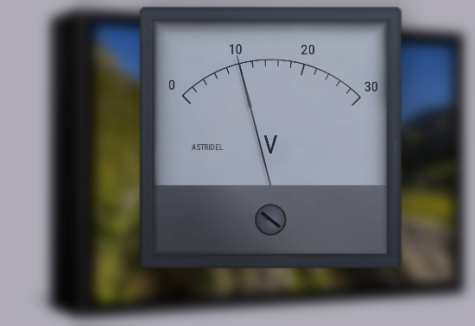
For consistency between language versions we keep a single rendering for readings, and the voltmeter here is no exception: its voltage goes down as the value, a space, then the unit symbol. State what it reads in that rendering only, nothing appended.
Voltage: 10 V
